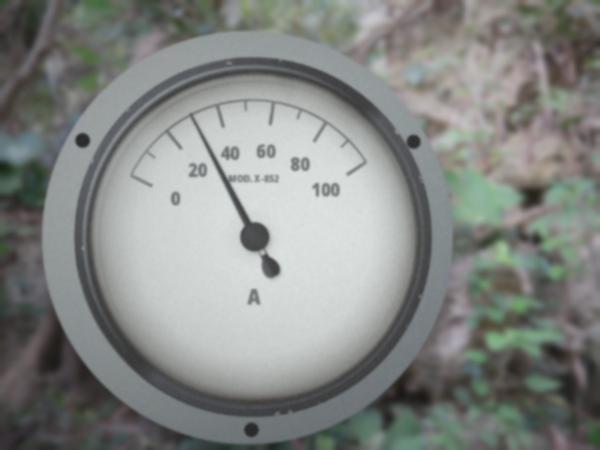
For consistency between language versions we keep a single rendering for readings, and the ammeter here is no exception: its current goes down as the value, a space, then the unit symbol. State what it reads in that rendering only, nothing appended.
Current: 30 A
